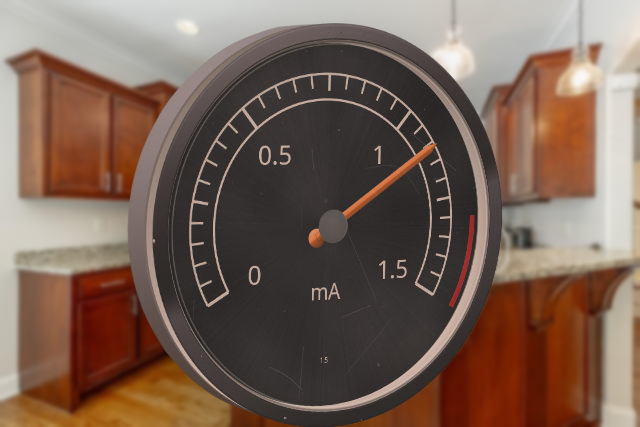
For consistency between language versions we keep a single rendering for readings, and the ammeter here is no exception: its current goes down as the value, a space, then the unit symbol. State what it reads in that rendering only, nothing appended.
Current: 1.1 mA
